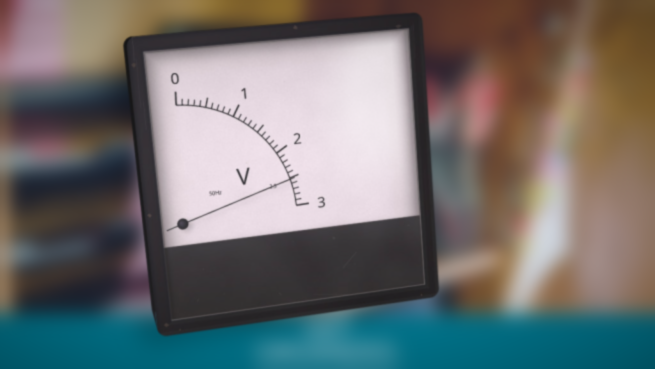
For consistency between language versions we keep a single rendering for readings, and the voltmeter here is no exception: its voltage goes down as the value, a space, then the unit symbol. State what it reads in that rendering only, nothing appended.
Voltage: 2.5 V
